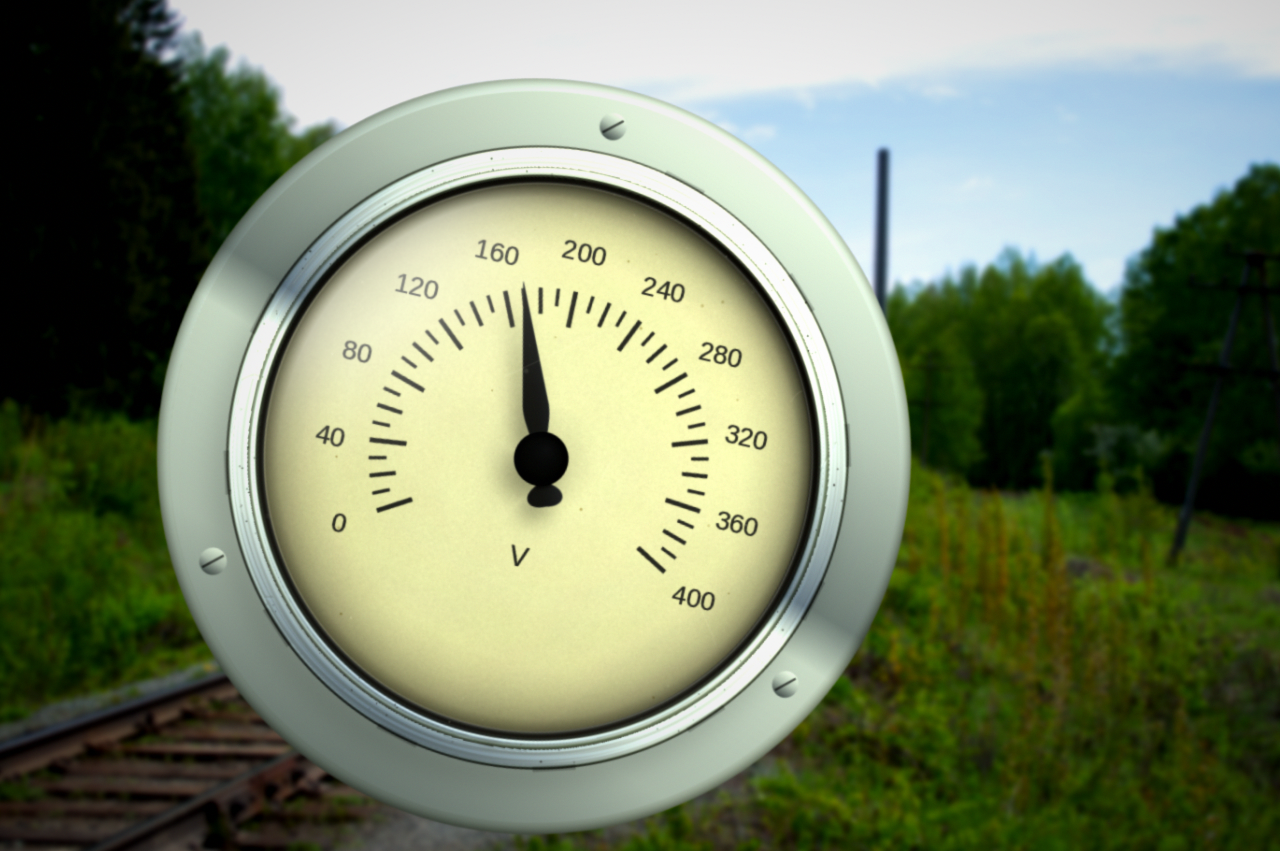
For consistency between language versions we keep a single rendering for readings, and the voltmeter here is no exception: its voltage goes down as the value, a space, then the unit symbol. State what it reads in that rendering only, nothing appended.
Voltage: 170 V
